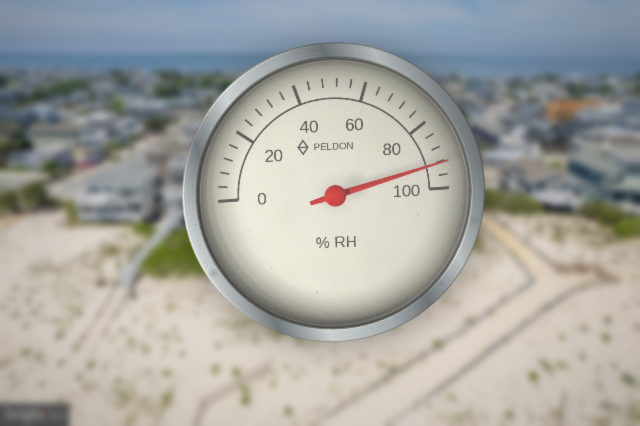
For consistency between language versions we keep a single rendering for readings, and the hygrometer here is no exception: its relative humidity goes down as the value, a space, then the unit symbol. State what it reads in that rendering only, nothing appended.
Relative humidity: 92 %
